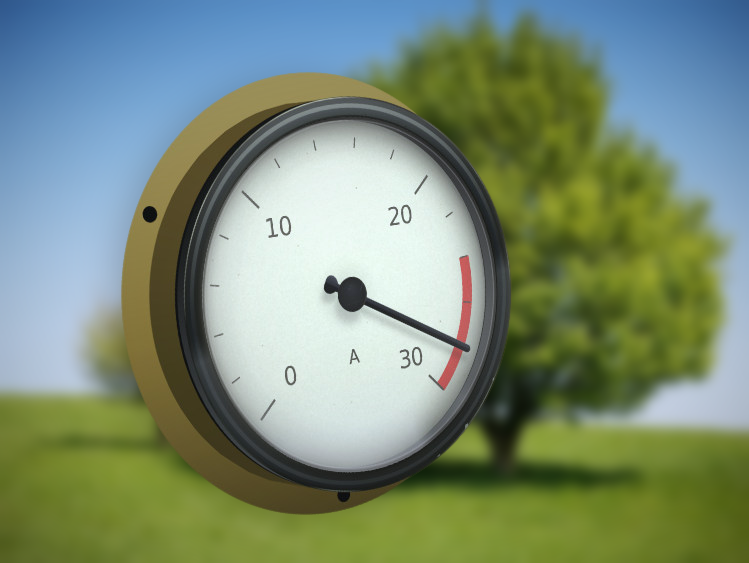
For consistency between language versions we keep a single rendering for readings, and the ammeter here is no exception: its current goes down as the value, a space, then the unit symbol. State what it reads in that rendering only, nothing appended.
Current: 28 A
